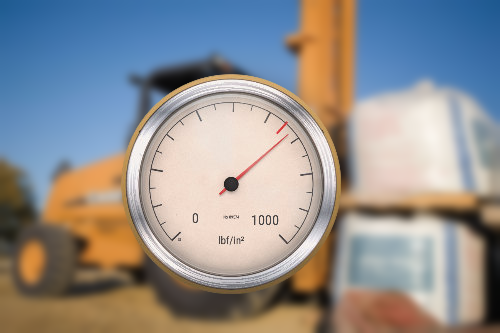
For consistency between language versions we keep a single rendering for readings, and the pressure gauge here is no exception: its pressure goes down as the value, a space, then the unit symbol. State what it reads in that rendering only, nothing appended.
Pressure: 675 psi
